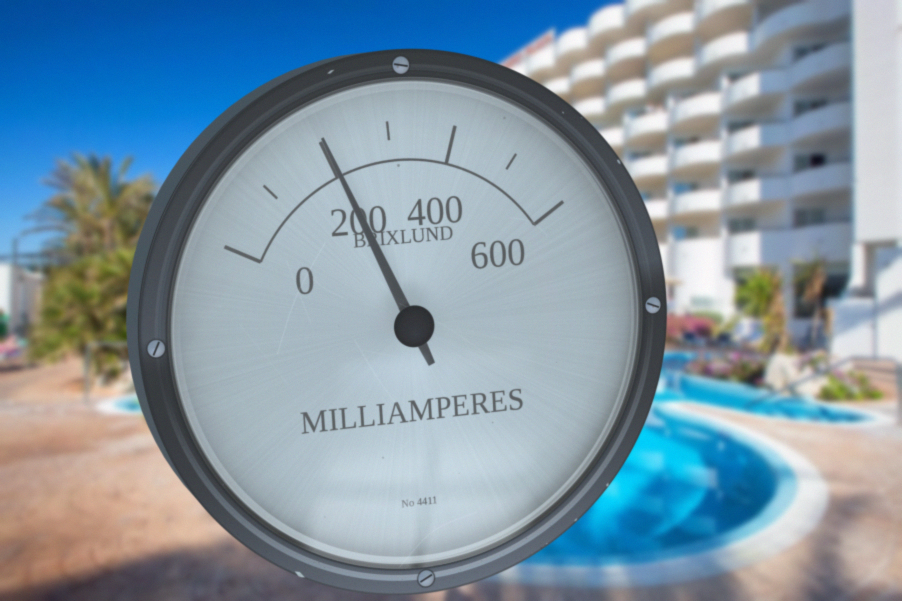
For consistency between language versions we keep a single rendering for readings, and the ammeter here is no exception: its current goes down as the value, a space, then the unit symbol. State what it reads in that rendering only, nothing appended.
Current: 200 mA
